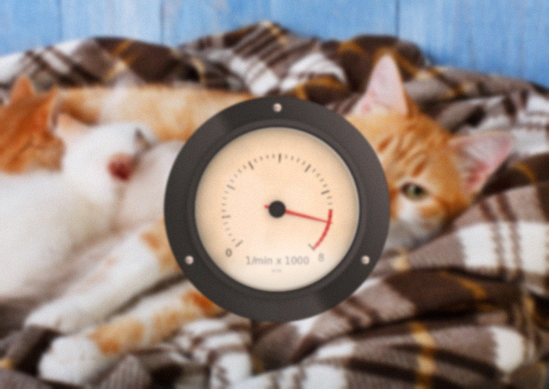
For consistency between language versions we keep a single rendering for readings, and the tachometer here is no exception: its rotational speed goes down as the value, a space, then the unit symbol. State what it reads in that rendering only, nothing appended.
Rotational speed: 7000 rpm
